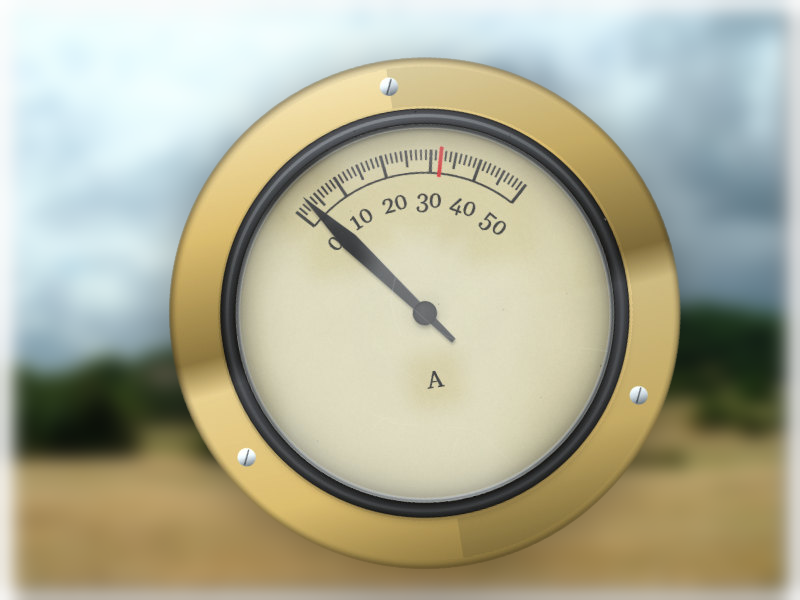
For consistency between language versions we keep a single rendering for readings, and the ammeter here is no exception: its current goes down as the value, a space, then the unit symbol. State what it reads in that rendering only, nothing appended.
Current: 3 A
